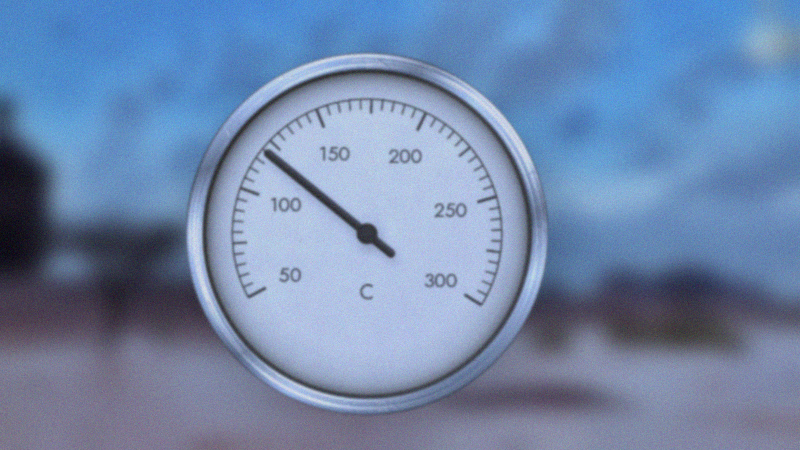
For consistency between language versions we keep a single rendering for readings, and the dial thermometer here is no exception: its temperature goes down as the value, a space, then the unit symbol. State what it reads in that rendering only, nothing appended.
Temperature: 120 °C
